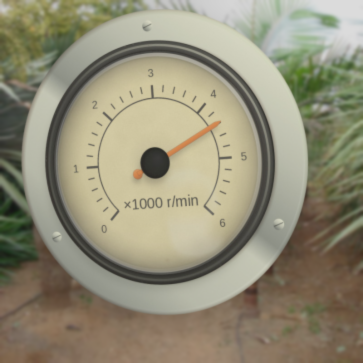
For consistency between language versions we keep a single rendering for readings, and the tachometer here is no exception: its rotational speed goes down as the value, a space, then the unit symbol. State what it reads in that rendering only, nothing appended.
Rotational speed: 4400 rpm
